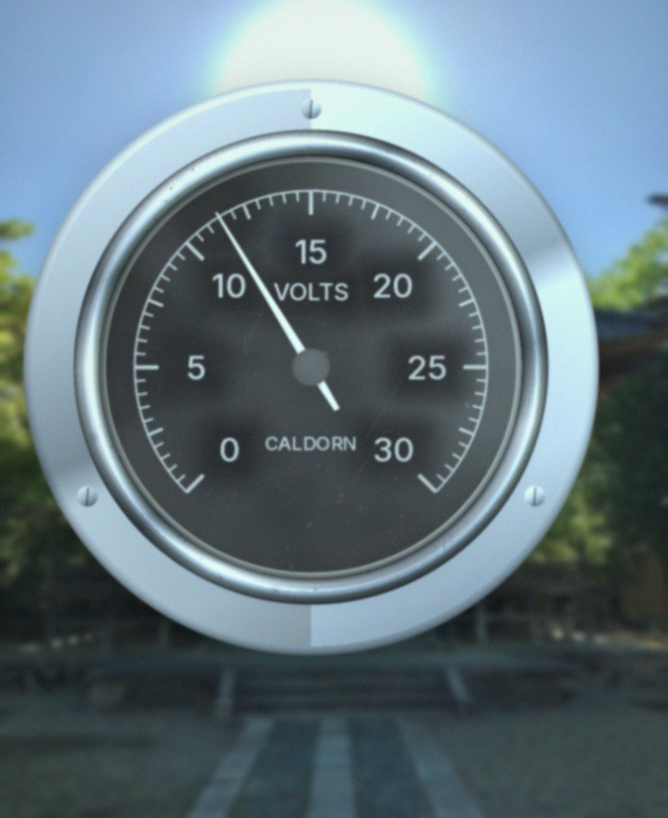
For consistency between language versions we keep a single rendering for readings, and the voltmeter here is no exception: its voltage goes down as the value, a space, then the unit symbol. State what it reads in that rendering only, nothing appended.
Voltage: 11.5 V
